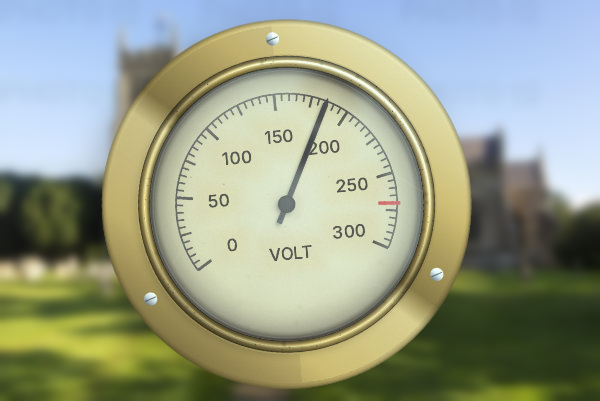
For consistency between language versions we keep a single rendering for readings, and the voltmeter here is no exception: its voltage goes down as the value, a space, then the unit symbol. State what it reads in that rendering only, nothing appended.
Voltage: 185 V
